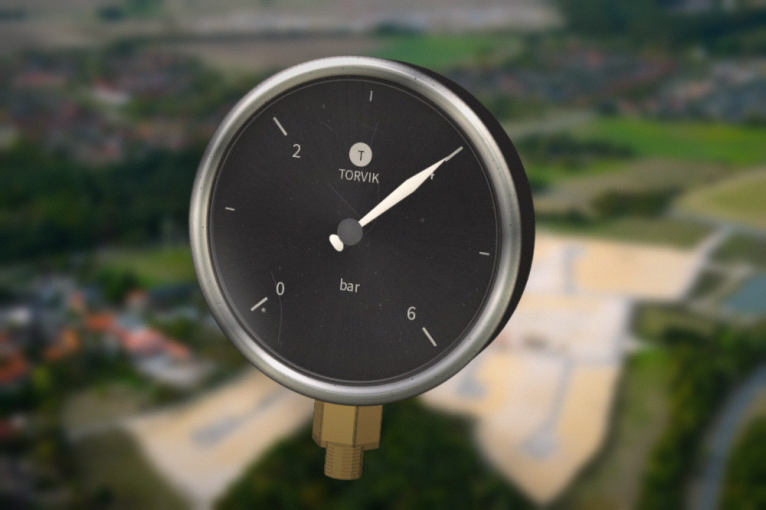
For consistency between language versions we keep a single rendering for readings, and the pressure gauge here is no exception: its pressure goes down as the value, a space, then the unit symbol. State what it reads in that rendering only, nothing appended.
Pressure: 4 bar
